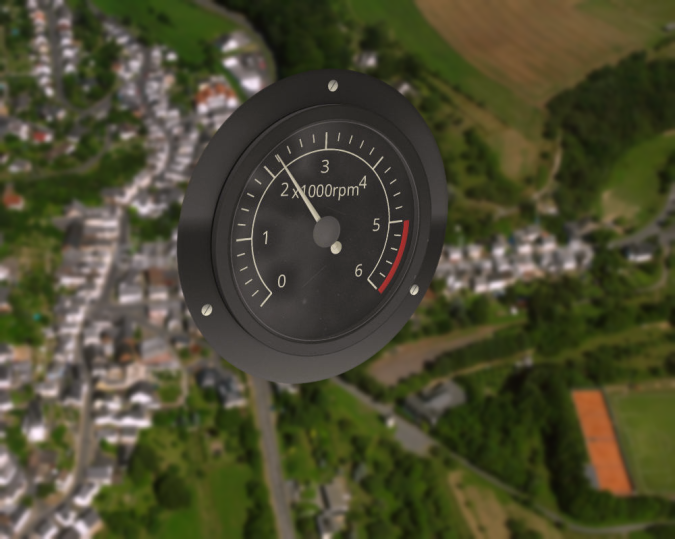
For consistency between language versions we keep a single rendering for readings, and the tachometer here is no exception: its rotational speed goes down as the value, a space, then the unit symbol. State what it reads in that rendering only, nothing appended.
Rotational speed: 2200 rpm
